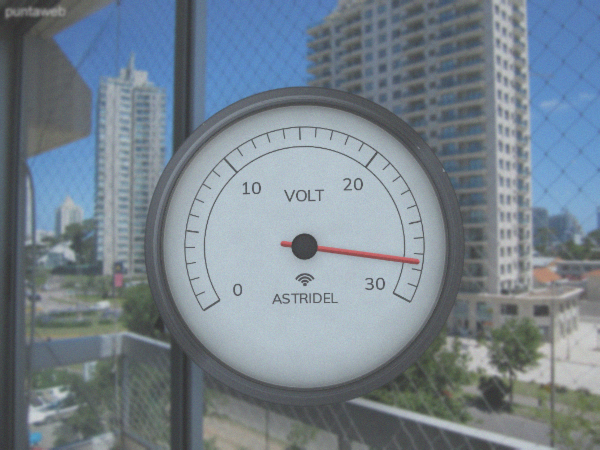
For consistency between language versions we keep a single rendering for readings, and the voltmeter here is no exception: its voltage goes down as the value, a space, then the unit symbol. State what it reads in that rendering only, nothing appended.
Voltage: 27.5 V
